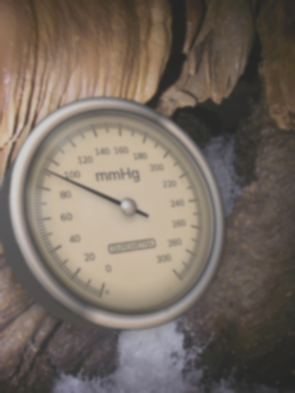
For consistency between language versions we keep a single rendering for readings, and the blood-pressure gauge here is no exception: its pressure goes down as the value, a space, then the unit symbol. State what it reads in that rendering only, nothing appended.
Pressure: 90 mmHg
